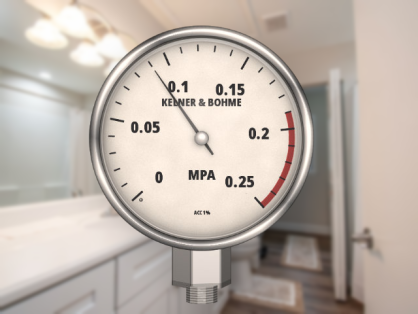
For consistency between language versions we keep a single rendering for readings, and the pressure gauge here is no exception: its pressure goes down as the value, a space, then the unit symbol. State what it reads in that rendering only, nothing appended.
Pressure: 0.09 MPa
